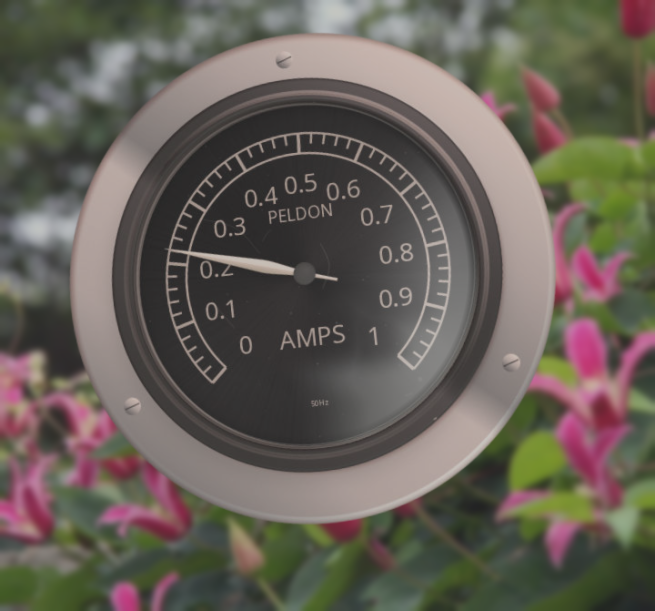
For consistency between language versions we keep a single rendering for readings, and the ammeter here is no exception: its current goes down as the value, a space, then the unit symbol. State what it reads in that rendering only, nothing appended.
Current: 0.22 A
